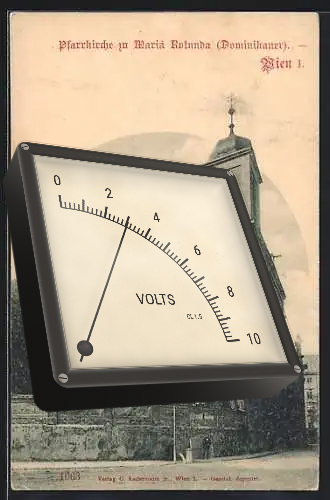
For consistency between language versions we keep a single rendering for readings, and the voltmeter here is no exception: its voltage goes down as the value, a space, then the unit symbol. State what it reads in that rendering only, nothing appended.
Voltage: 3 V
